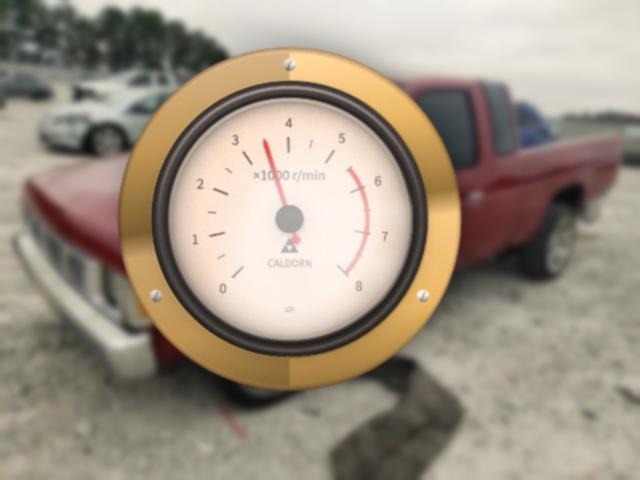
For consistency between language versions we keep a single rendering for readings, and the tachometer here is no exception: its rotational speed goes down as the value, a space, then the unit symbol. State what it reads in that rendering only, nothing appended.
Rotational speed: 3500 rpm
